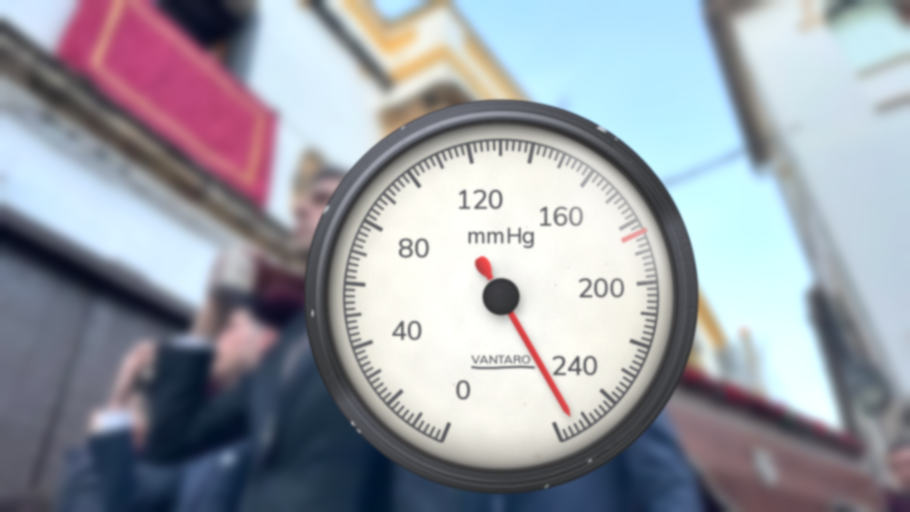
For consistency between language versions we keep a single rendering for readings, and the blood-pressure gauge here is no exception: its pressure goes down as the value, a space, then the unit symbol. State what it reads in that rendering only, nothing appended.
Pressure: 254 mmHg
